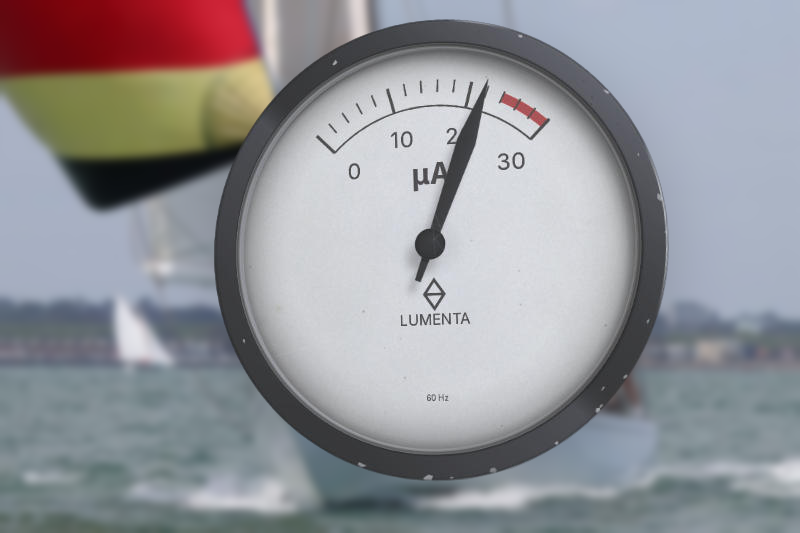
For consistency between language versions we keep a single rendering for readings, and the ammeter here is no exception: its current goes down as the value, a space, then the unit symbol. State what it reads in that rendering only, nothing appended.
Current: 22 µA
